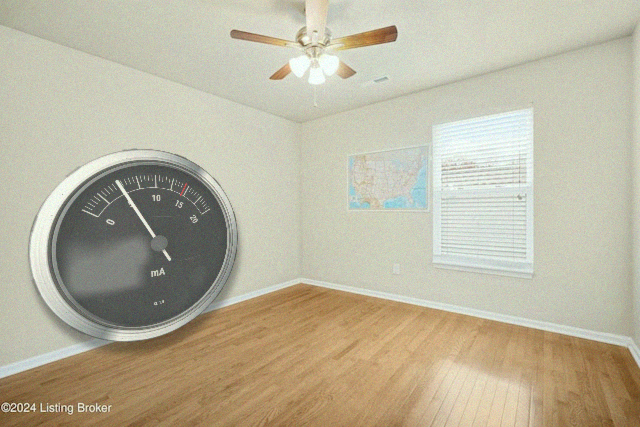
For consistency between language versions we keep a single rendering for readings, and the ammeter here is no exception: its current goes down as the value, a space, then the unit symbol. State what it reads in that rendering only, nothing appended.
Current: 5 mA
